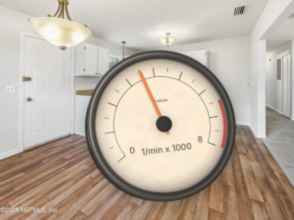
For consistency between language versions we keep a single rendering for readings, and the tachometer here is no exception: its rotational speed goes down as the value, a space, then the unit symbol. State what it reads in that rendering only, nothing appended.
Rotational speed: 3500 rpm
